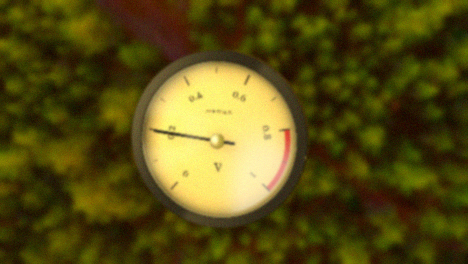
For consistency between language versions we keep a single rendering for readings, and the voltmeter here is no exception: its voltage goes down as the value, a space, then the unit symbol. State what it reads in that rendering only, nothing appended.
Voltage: 0.2 V
